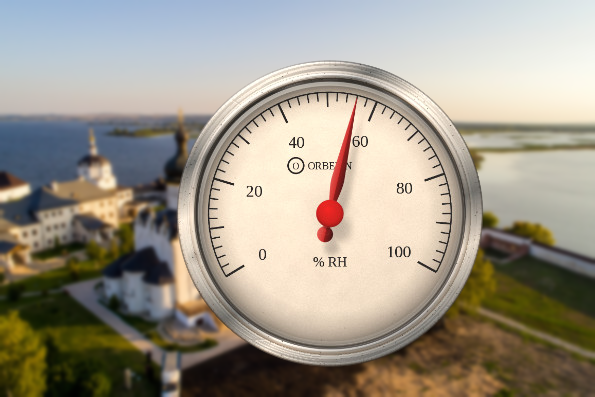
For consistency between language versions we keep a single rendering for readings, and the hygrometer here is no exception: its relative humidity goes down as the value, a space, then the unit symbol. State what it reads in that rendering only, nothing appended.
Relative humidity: 56 %
